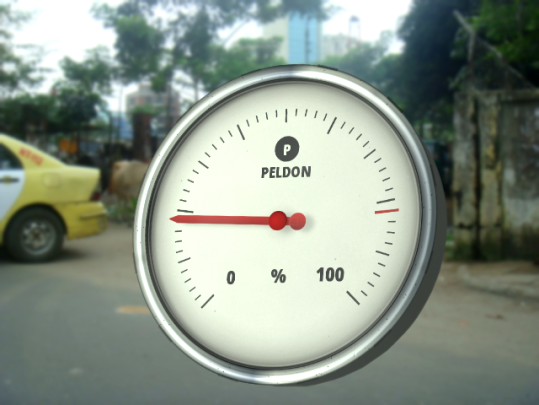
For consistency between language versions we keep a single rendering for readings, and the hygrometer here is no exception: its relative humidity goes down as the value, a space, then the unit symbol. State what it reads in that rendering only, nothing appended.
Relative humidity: 18 %
